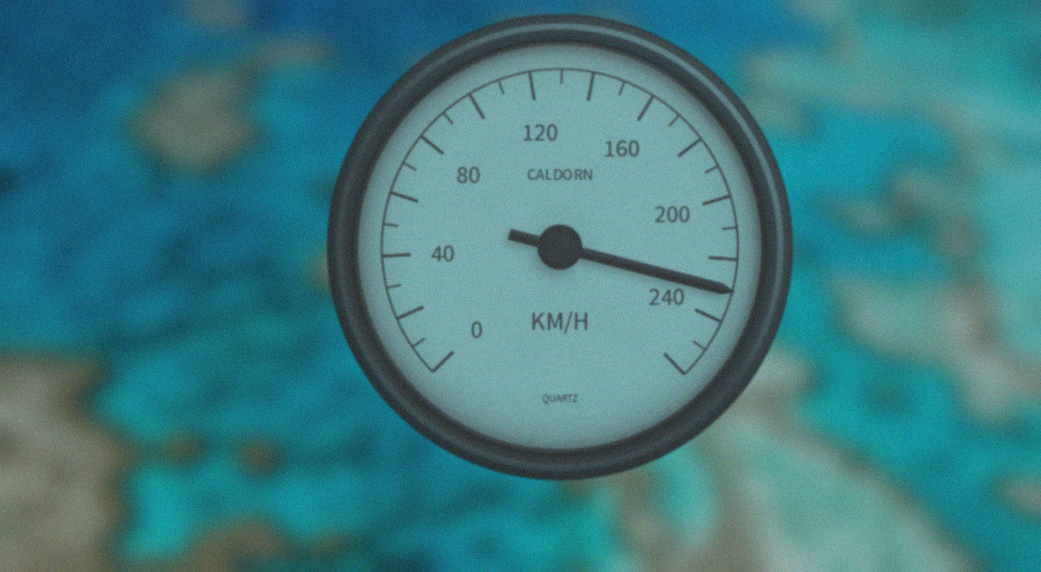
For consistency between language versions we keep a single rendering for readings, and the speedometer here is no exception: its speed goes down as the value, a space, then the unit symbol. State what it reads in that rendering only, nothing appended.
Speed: 230 km/h
